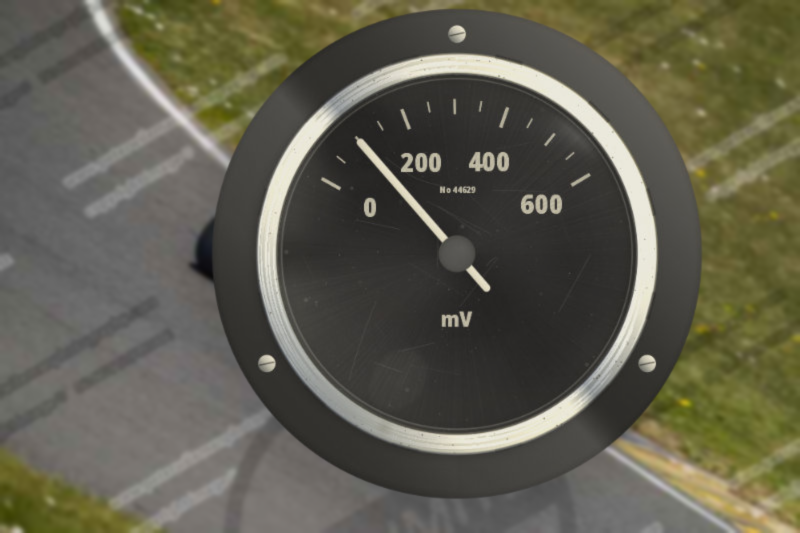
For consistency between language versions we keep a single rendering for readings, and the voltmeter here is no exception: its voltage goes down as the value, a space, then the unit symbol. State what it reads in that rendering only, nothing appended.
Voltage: 100 mV
